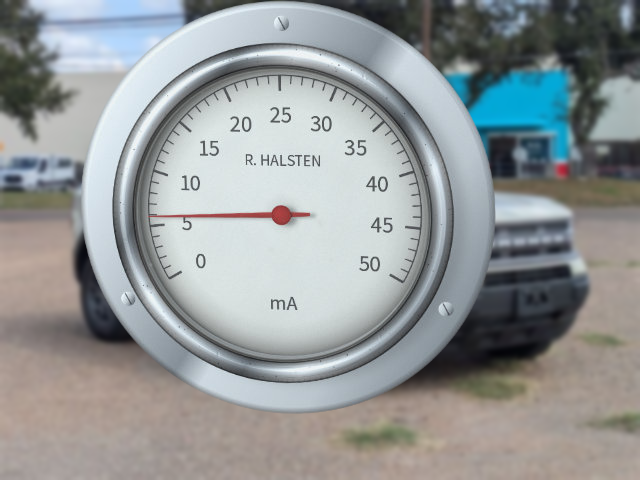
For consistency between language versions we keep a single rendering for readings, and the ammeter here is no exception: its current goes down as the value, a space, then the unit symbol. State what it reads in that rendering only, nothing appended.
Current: 6 mA
